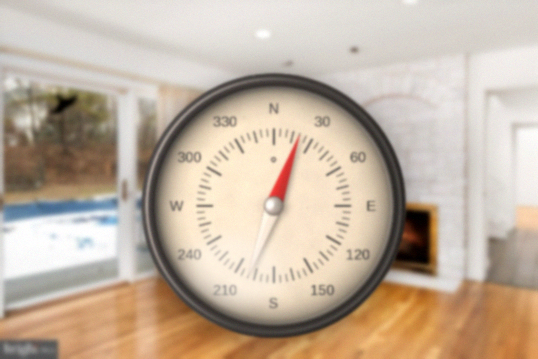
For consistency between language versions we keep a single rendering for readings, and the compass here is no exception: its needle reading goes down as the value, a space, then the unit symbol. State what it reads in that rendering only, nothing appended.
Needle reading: 20 °
